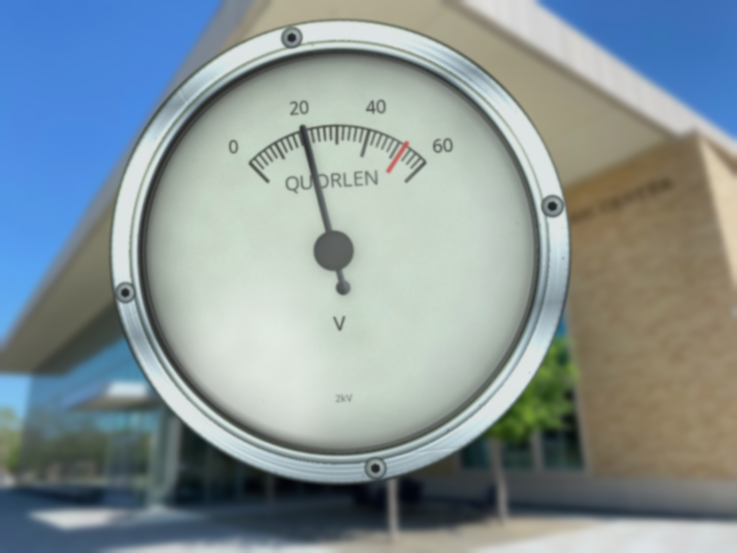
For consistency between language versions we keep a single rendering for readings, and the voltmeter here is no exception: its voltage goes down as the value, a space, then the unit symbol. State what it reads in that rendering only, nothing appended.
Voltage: 20 V
